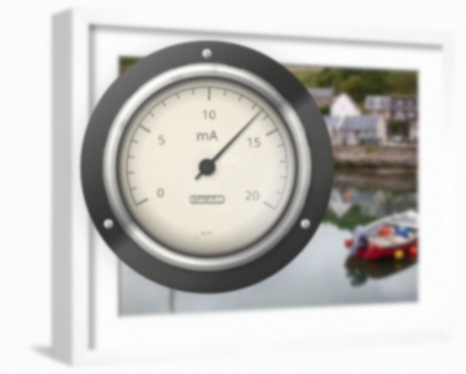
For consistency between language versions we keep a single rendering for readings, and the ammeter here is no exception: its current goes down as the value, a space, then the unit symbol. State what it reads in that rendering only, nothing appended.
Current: 13.5 mA
